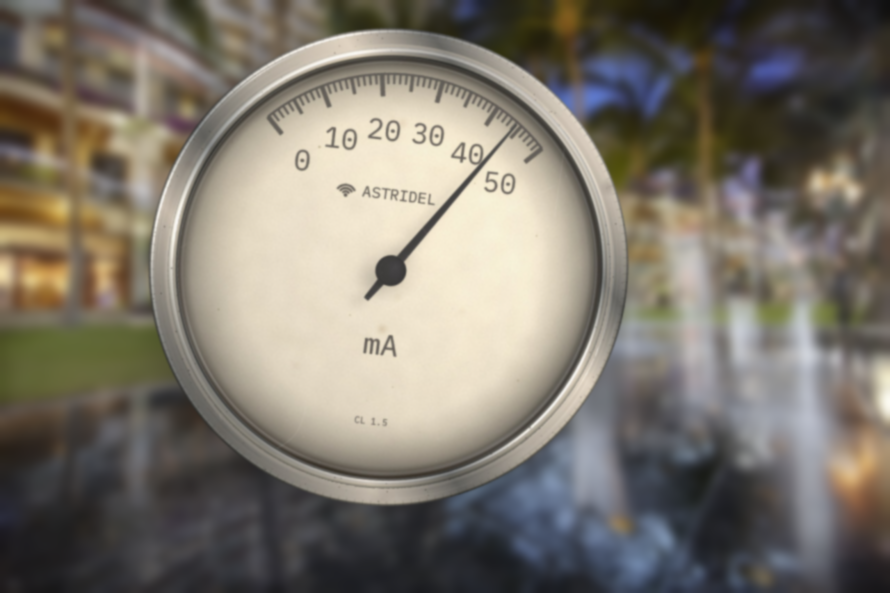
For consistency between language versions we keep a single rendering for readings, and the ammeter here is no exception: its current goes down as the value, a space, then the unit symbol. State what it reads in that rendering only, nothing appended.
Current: 44 mA
